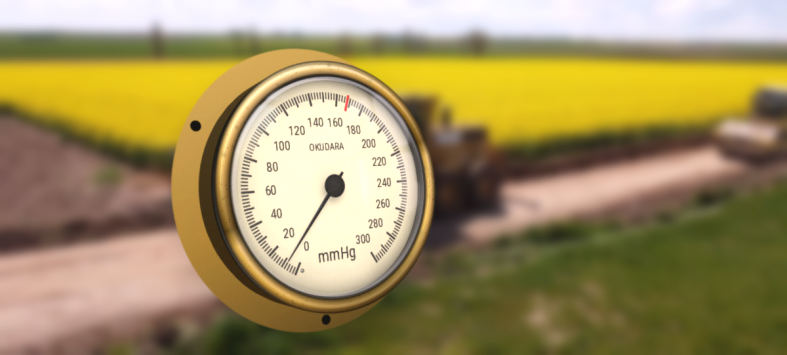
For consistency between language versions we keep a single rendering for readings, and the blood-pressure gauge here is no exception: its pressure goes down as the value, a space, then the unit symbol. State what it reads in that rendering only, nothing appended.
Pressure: 10 mmHg
